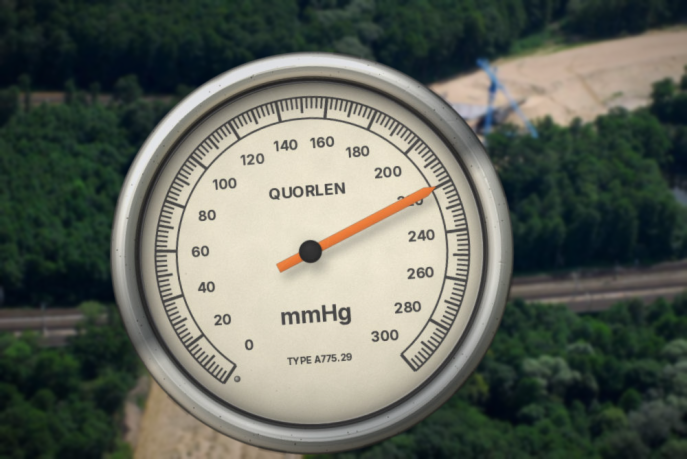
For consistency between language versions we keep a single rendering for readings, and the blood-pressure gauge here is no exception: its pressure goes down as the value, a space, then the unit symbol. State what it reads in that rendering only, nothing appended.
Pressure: 220 mmHg
